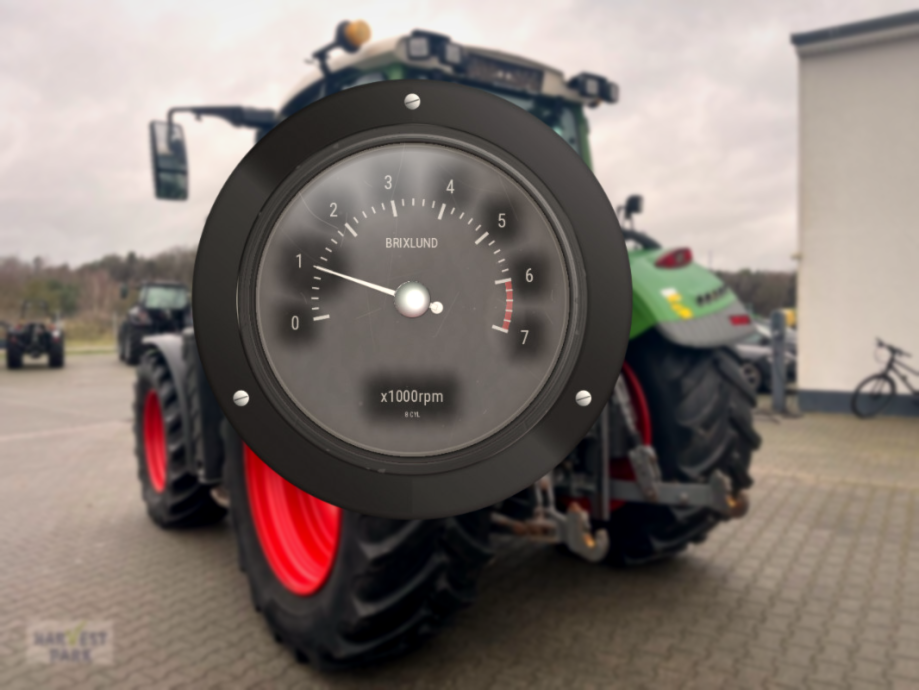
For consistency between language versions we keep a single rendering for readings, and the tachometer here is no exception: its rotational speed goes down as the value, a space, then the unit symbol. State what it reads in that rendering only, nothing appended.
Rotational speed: 1000 rpm
